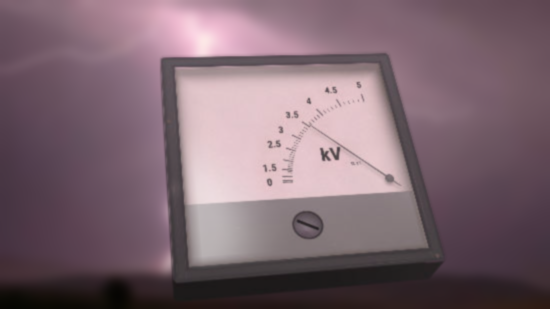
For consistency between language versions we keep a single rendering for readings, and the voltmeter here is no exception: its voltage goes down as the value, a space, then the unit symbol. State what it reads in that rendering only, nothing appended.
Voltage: 3.5 kV
